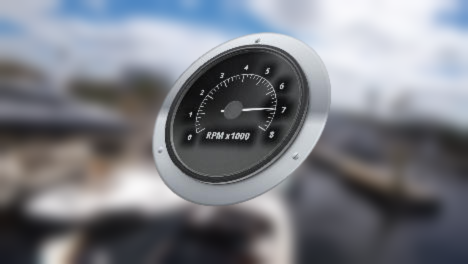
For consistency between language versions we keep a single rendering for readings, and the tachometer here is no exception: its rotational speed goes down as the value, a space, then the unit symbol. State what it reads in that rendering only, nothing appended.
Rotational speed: 7000 rpm
